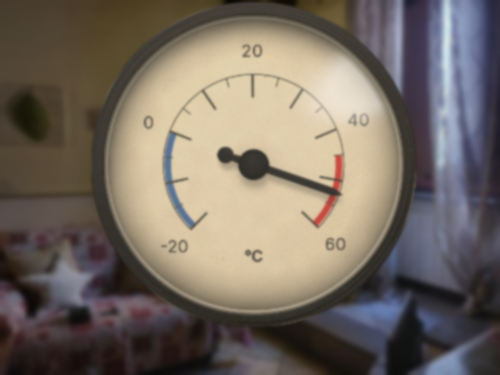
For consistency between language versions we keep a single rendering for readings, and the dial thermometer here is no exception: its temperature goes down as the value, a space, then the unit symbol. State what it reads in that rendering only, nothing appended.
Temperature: 52.5 °C
